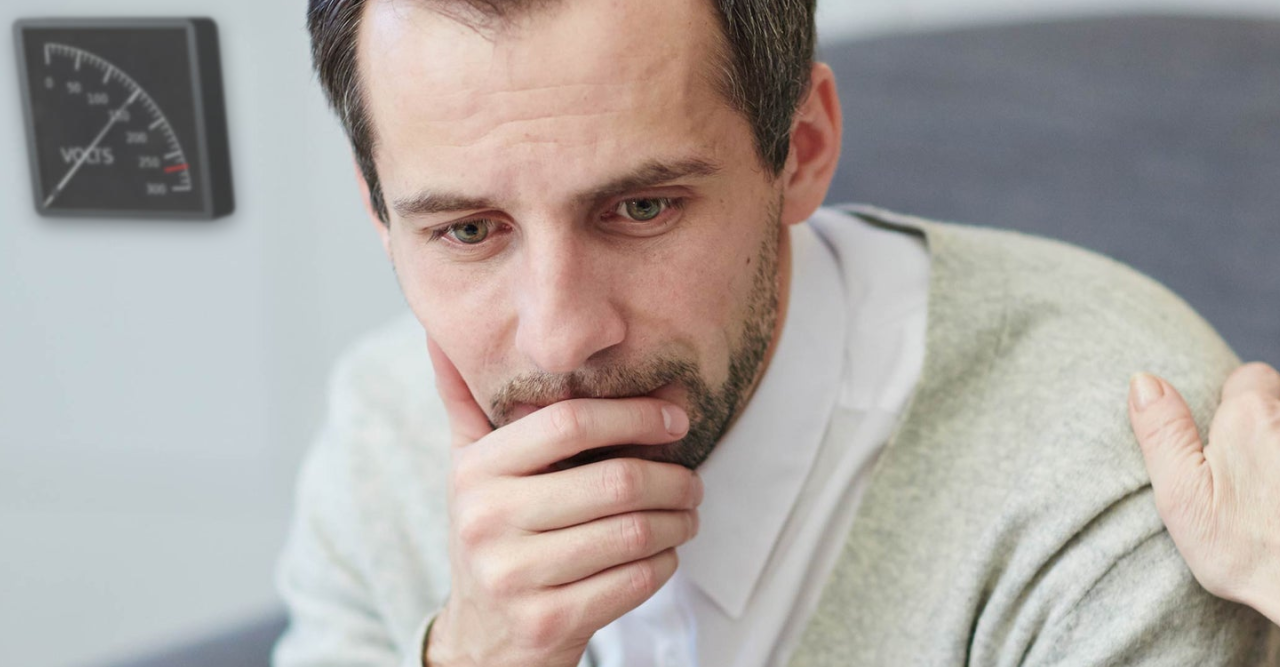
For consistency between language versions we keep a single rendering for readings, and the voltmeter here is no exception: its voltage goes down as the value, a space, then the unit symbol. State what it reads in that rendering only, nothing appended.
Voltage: 150 V
